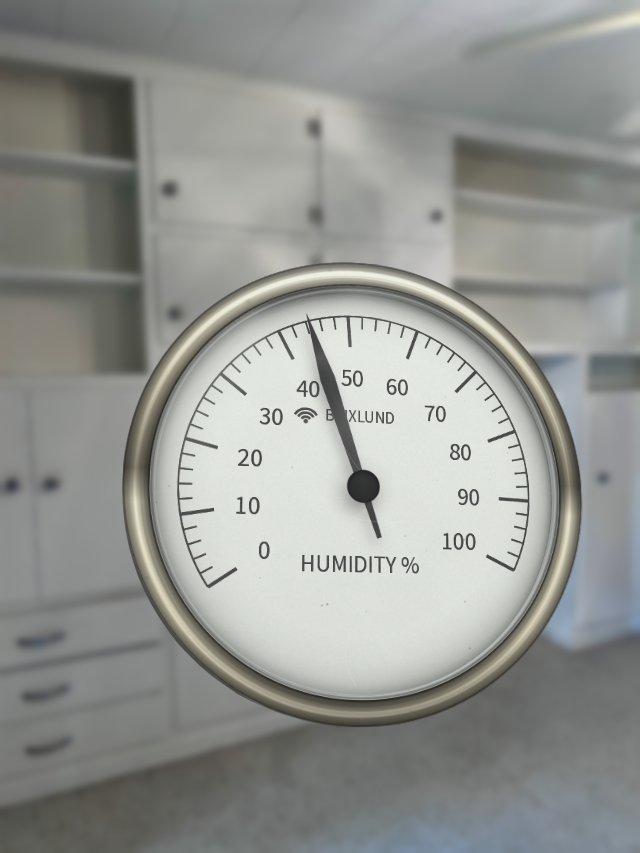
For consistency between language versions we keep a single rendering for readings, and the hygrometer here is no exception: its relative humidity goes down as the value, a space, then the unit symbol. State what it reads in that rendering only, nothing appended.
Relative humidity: 44 %
